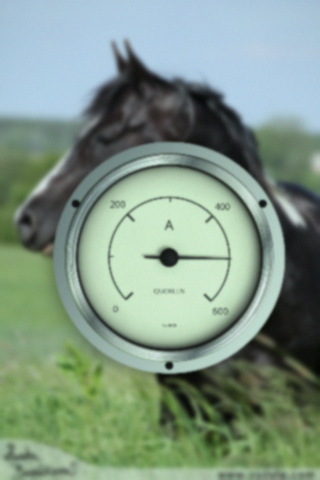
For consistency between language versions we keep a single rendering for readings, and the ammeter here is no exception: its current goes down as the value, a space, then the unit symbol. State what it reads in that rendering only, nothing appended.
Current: 500 A
